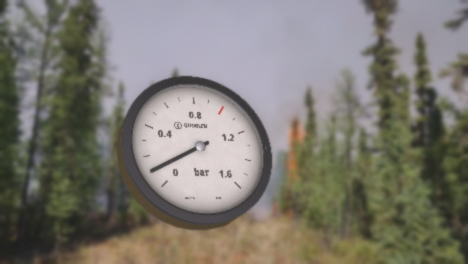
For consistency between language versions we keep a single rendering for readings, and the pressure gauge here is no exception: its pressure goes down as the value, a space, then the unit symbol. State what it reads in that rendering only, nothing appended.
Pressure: 0.1 bar
